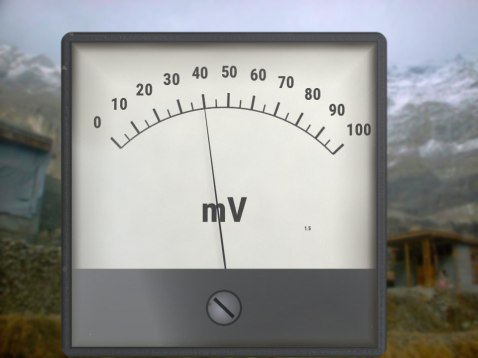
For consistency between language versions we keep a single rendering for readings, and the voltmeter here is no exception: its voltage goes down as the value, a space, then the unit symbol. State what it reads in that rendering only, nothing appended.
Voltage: 40 mV
